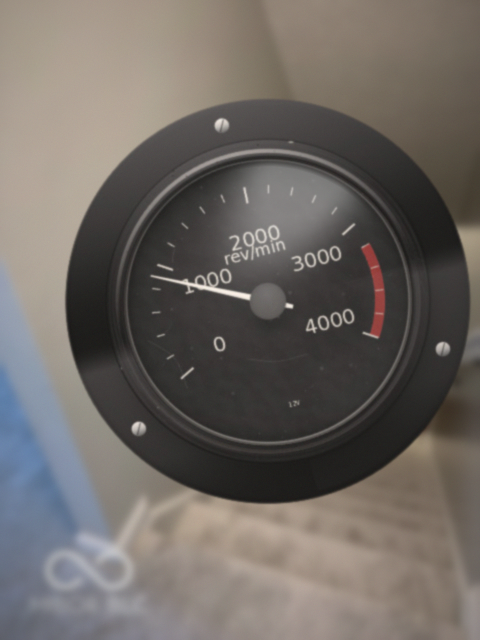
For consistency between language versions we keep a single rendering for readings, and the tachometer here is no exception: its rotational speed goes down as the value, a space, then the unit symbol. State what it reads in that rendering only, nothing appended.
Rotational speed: 900 rpm
